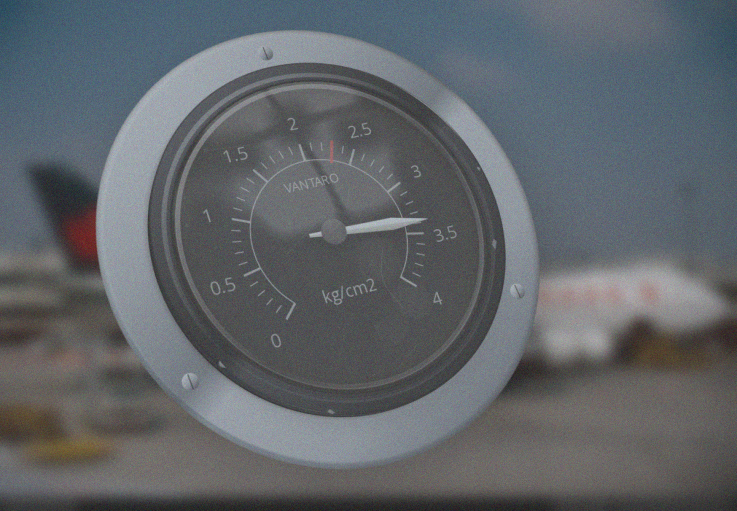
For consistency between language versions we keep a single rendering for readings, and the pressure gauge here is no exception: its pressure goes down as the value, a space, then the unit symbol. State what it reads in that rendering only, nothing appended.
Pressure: 3.4 kg/cm²
